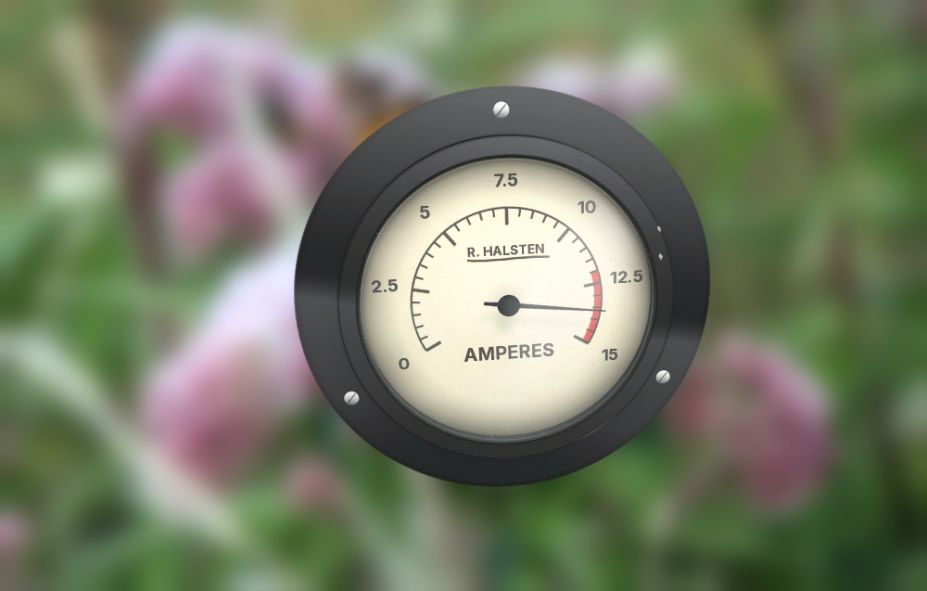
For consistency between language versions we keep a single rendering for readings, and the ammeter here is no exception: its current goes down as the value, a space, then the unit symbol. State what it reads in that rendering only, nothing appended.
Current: 13.5 A
